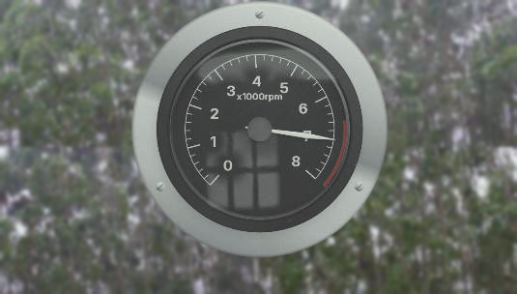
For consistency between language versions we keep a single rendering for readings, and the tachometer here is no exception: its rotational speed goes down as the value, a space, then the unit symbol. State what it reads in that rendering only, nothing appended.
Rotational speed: 7000 rpm
